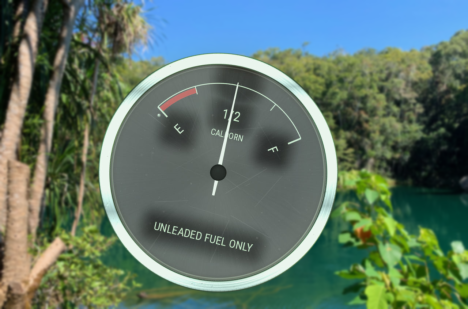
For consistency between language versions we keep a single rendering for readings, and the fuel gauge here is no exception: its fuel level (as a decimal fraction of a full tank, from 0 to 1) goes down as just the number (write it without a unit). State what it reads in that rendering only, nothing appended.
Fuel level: 0.5
